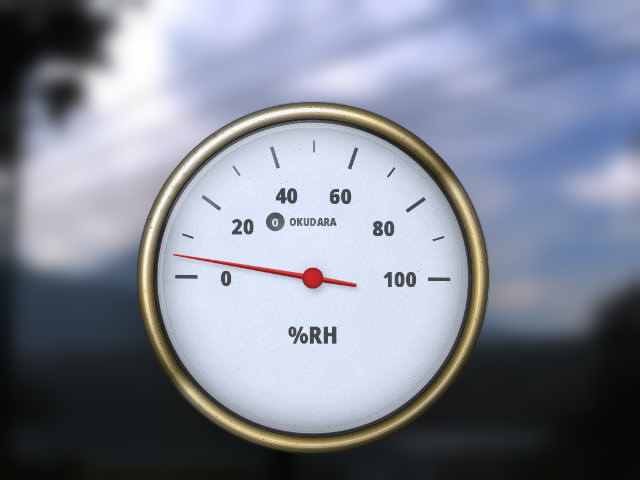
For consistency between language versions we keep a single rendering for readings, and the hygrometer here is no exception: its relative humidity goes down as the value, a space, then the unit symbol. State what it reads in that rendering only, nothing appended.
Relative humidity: 5 %
